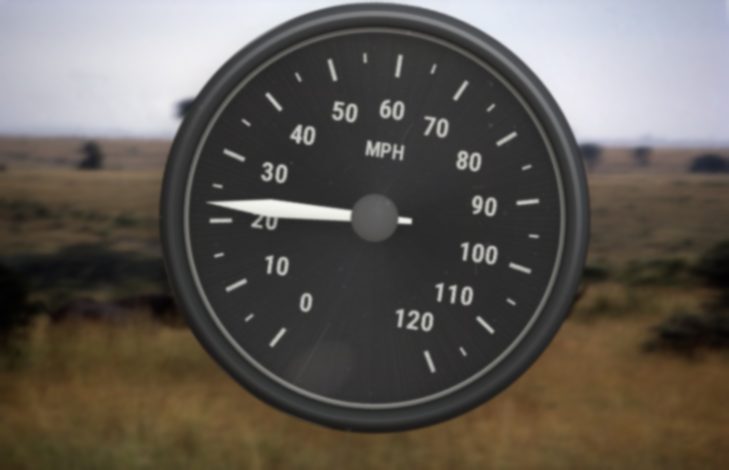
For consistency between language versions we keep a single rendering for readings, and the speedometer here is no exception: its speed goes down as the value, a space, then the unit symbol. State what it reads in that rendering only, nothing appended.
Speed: 22.5 mph
